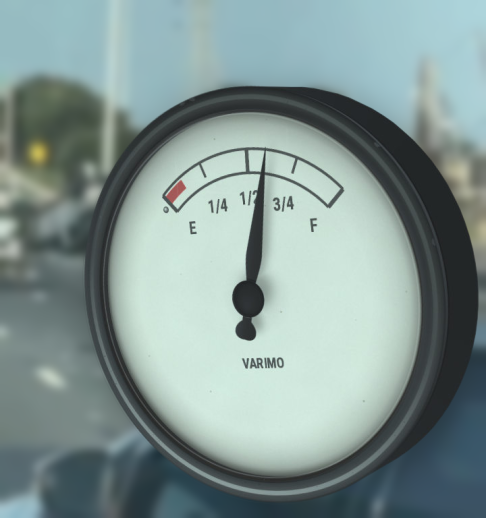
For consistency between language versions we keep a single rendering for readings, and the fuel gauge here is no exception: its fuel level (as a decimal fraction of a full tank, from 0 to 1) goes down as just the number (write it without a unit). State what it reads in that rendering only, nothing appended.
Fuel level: 0.625
